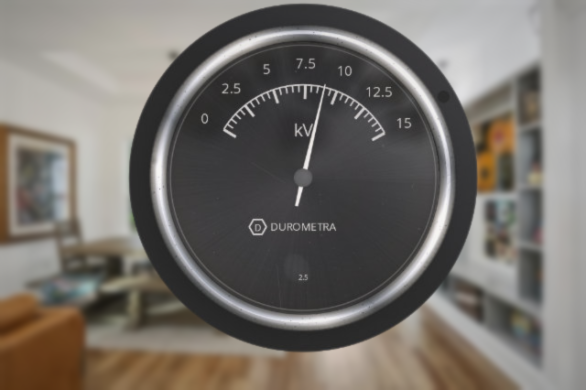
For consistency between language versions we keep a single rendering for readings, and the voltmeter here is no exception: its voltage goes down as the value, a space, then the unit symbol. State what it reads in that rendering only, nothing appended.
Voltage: 9 kV
